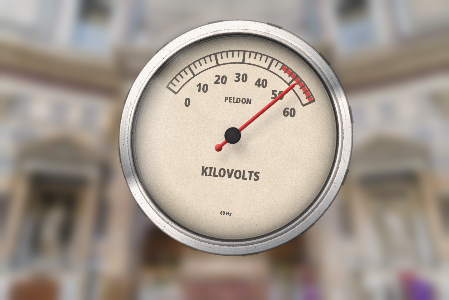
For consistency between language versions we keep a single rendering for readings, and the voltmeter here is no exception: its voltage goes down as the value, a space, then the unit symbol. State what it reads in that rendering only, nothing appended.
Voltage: 52 kV
